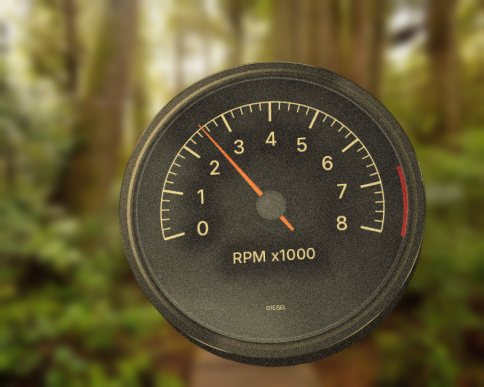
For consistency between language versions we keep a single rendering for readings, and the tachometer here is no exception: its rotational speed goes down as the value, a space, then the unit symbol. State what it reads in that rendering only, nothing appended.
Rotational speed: 2500 rpm
